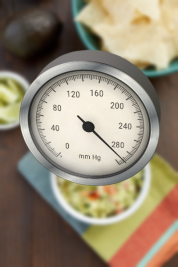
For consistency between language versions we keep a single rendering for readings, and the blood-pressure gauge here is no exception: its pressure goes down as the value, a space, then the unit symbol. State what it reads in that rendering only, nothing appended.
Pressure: 290 mmHg
